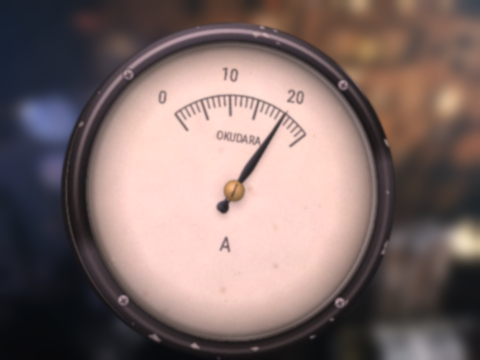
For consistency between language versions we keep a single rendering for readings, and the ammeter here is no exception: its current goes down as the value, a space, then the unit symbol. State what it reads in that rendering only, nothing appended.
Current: 20 A
